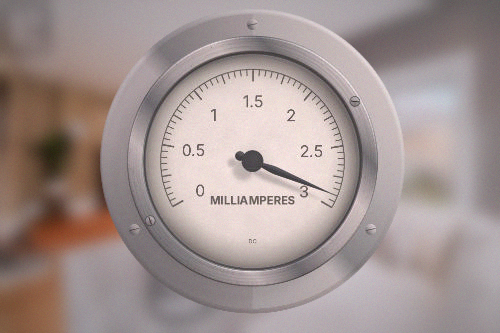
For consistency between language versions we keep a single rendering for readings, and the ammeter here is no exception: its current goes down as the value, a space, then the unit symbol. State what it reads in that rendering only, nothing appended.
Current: 2.9 mA
